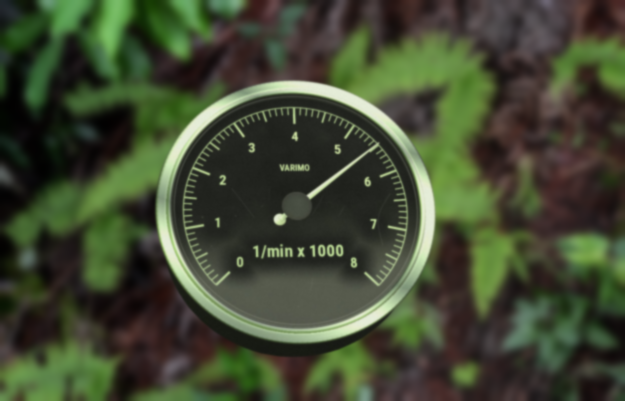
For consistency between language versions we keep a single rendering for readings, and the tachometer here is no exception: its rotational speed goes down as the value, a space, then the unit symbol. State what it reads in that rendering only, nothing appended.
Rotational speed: 5500 rpm
